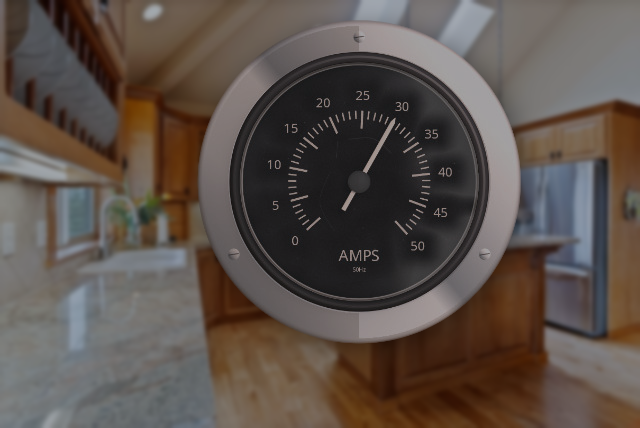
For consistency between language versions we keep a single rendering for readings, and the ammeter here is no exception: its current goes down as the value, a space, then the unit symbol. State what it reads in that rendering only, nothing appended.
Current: 30 A
